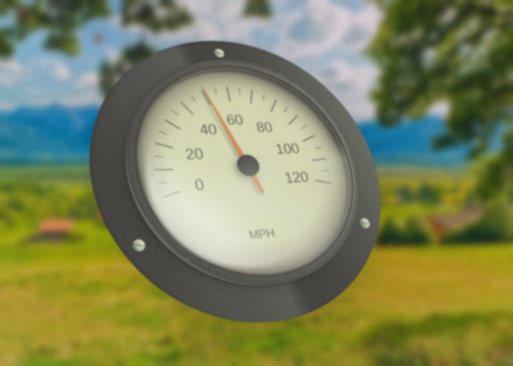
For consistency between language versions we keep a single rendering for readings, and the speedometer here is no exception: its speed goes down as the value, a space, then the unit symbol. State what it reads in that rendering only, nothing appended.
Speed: 50 mph
